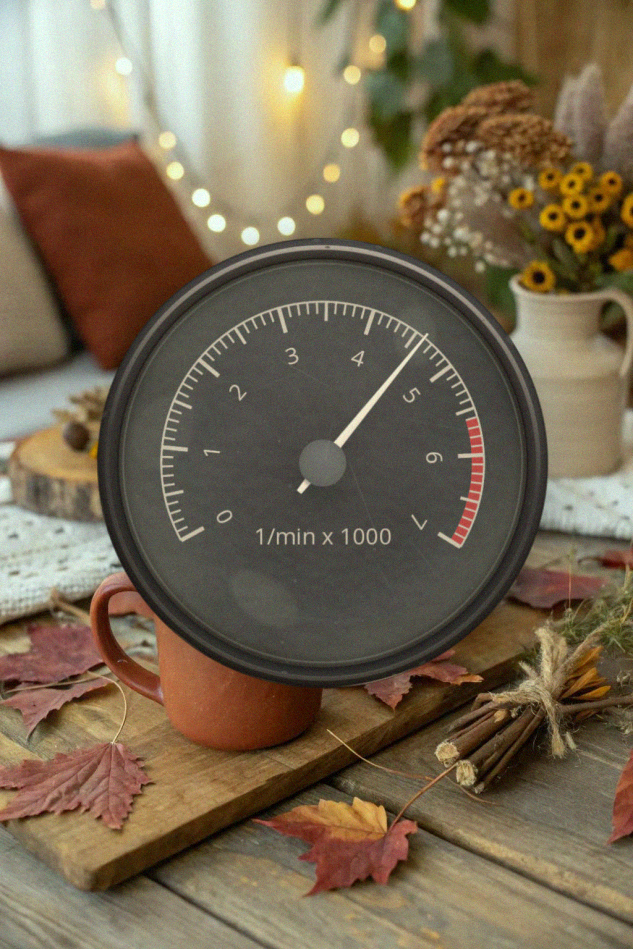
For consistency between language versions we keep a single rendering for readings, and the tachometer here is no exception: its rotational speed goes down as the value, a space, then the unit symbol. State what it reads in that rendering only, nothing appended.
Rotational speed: 4600 rpm
